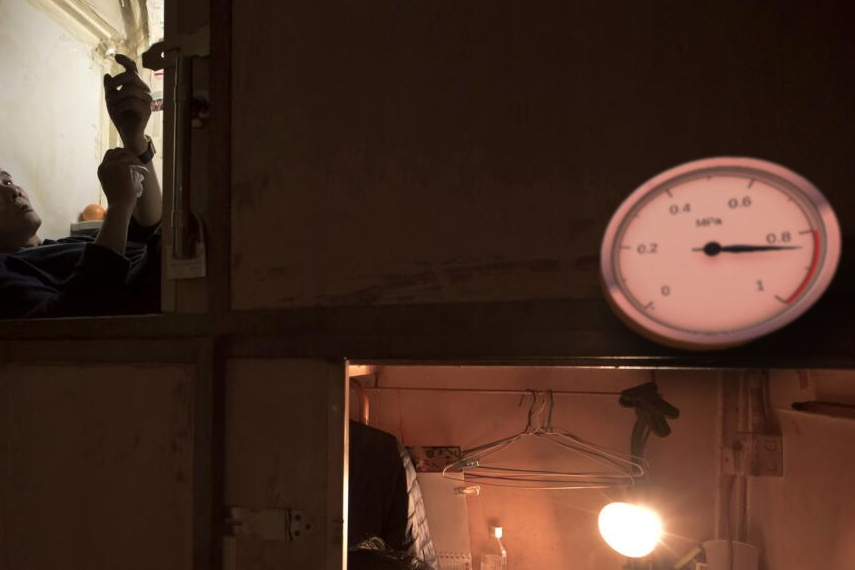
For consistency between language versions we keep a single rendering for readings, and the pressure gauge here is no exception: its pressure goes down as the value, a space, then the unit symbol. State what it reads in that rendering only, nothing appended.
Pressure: 0.85 MPa
